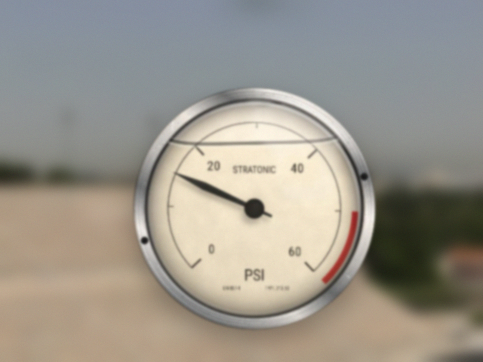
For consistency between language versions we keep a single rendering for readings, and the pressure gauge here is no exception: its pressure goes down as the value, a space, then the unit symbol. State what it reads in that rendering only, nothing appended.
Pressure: 15 psi
